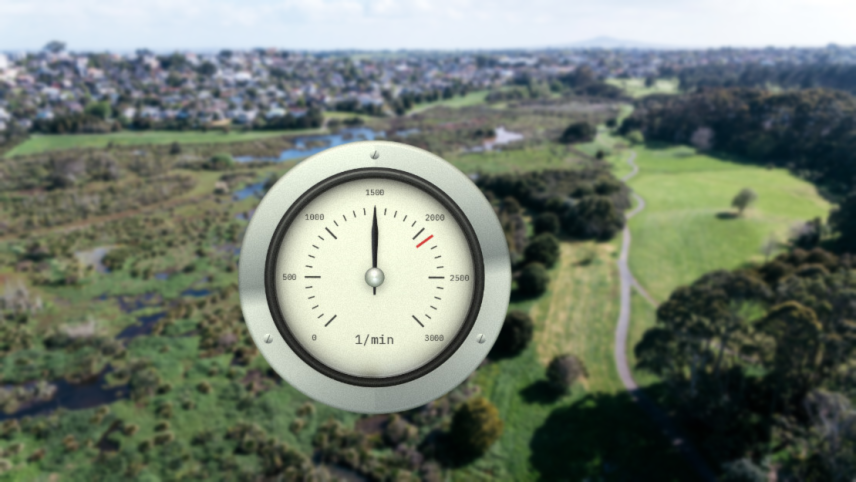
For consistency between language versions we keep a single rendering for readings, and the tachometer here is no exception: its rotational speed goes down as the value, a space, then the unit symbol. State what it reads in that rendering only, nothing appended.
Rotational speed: 1500 rpm
